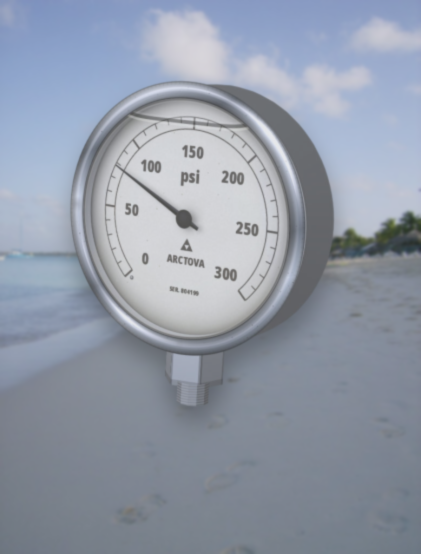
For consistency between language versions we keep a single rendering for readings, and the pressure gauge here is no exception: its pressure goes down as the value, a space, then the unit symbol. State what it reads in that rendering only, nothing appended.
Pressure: 80 psi
